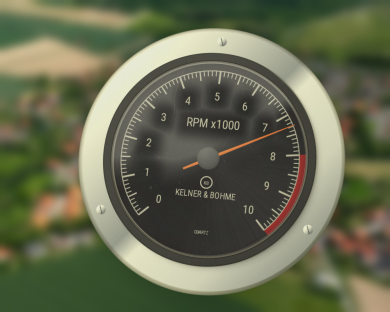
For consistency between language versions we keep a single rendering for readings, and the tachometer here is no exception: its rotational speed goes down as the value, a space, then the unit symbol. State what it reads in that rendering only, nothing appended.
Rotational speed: 7300 rpm
